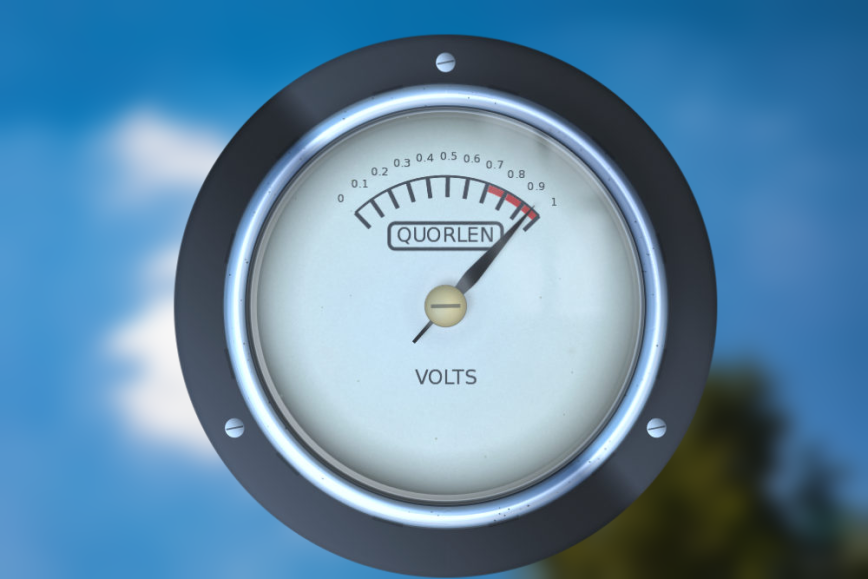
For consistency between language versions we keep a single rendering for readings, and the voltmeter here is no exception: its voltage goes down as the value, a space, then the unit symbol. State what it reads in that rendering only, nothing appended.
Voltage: 0.95 V
